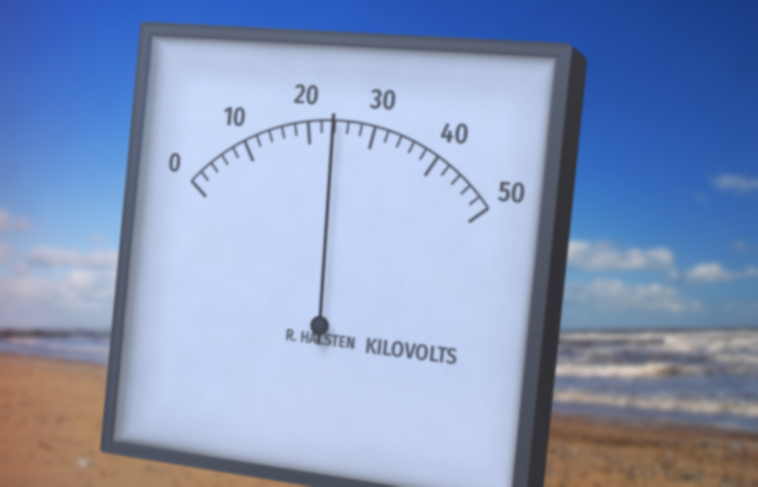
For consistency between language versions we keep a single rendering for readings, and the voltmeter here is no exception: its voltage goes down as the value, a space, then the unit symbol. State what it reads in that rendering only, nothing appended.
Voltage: 24 kV
